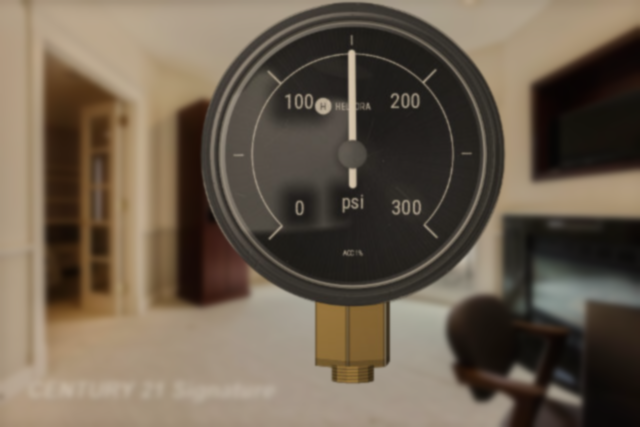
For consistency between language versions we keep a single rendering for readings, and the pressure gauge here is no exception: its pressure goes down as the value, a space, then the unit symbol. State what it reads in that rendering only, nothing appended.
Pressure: 150 psi
